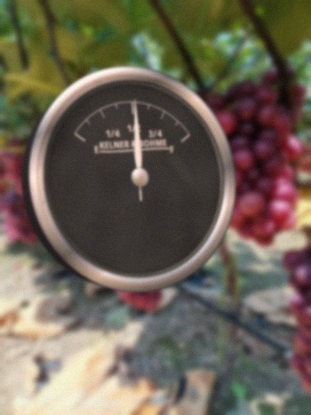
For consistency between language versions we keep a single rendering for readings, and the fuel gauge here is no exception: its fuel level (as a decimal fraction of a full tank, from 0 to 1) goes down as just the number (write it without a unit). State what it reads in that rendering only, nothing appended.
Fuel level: 0.5
